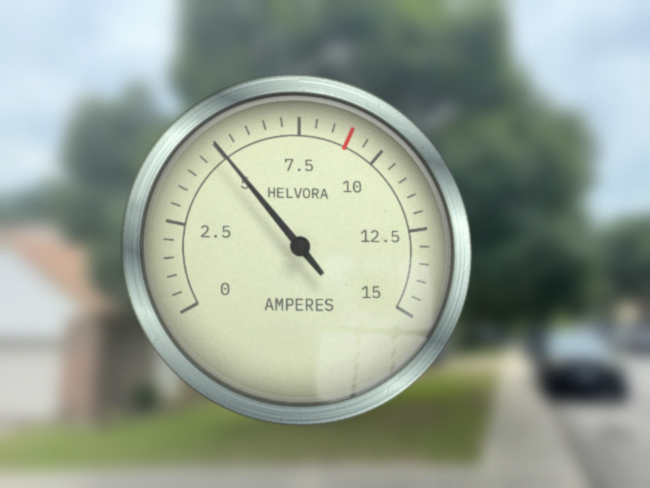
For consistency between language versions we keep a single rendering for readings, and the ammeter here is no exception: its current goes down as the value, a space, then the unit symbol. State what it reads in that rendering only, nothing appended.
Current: 5 A
